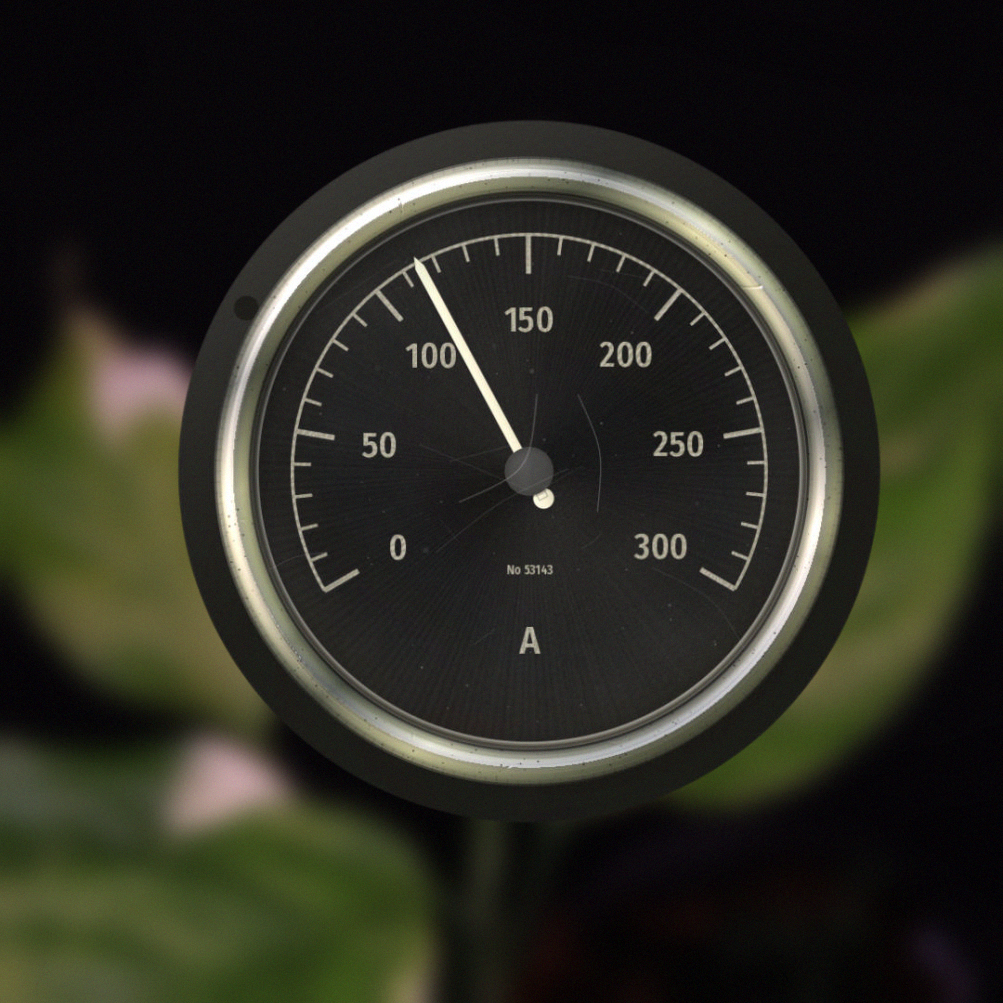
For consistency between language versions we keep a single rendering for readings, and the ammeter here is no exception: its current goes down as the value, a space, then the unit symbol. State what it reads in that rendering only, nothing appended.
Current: 115 A
